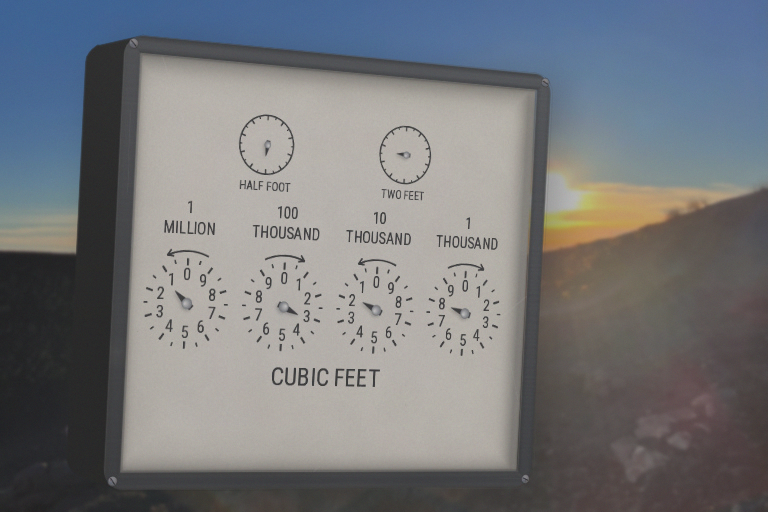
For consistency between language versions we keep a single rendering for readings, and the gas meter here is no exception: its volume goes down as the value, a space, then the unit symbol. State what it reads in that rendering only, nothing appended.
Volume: 131800 ft³
